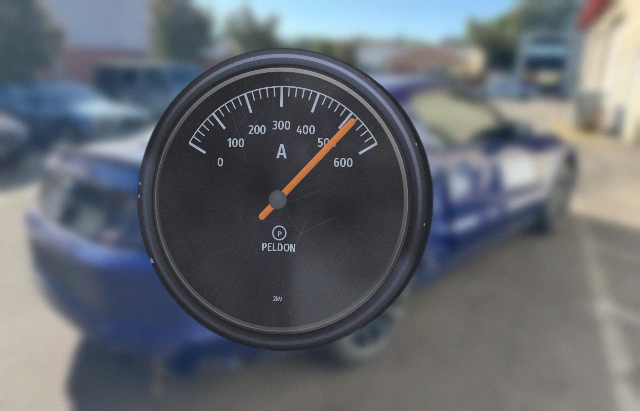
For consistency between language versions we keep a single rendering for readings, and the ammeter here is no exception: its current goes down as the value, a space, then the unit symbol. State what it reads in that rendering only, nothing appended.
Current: 520 A
